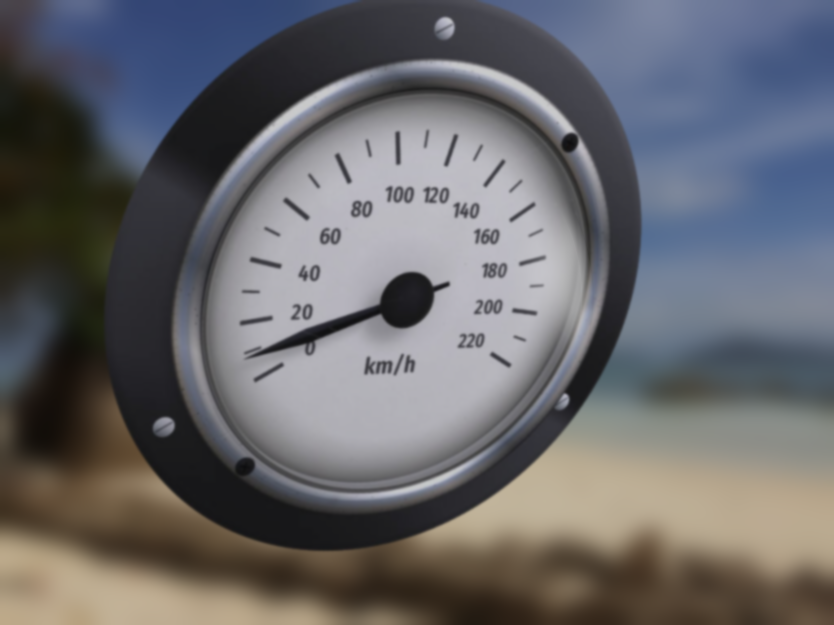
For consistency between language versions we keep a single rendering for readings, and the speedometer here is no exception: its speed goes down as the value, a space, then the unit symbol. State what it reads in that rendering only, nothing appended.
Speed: 10 km/h
